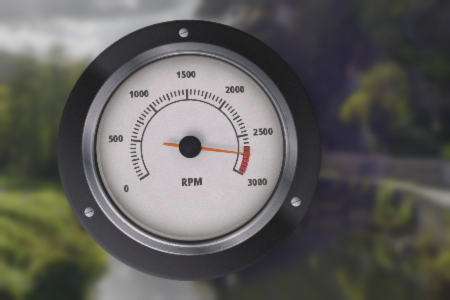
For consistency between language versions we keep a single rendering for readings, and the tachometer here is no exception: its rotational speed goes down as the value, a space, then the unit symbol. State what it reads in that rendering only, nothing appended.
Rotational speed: 2750 rpm
